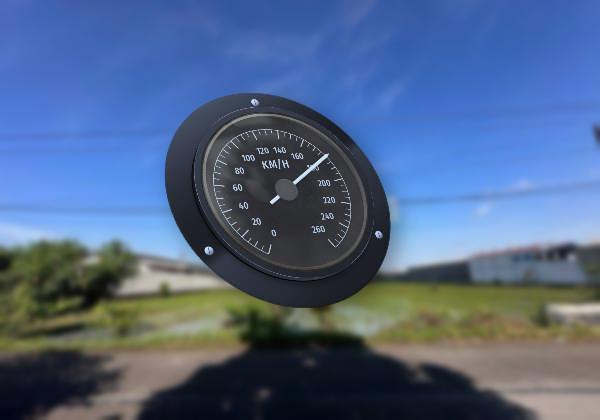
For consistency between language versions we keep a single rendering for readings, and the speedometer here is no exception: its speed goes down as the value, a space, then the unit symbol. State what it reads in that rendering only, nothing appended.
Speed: 180 km/h
